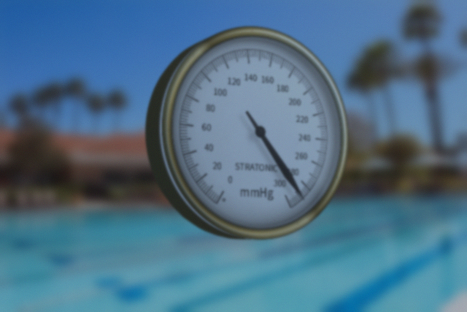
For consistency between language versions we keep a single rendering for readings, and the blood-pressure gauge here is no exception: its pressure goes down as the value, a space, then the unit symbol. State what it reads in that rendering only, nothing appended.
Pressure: 290 mmHg
